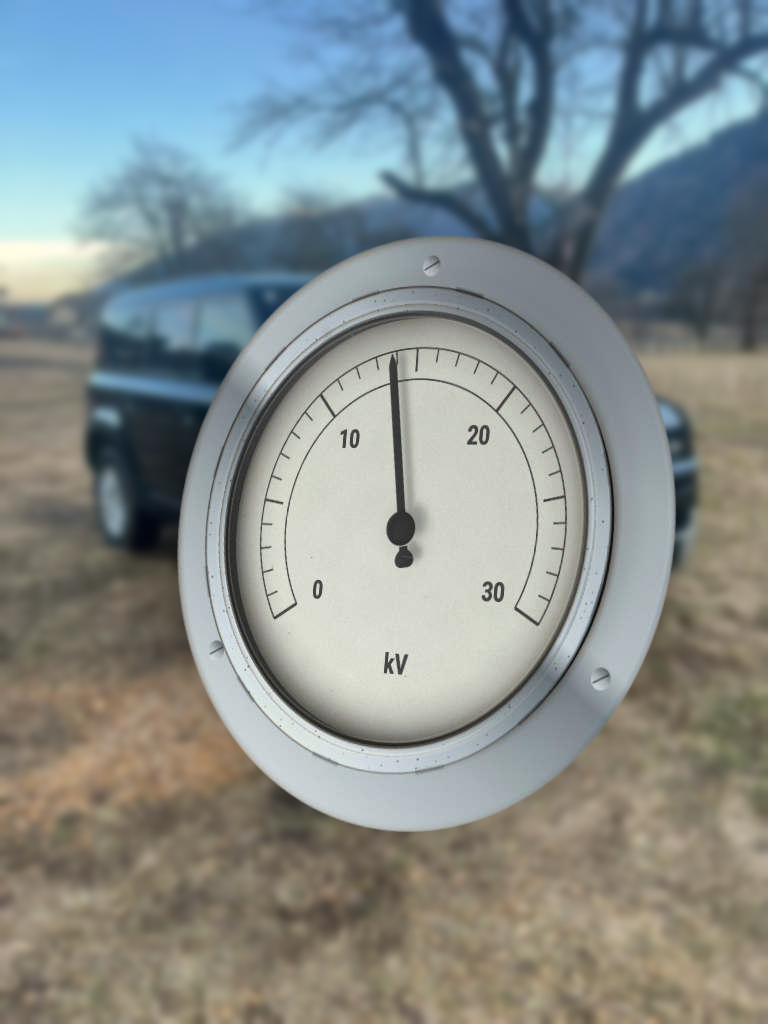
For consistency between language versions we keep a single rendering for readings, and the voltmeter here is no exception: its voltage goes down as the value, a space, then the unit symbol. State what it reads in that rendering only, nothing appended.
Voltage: 14 kV
